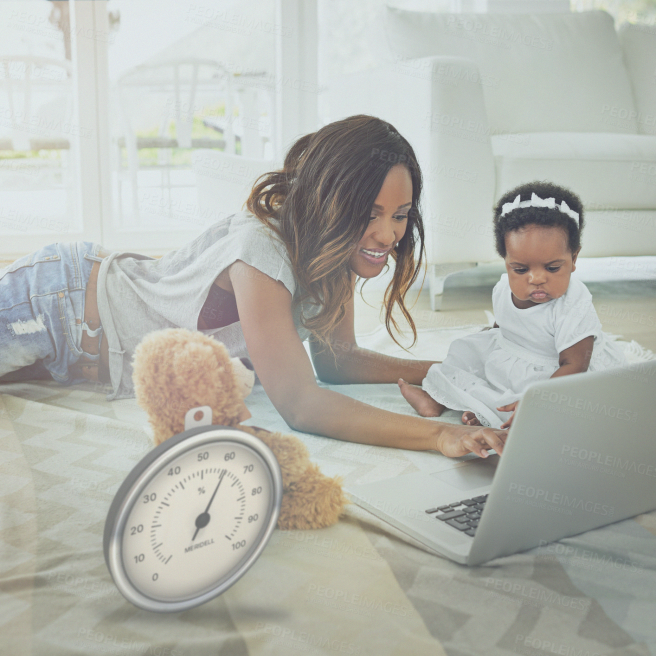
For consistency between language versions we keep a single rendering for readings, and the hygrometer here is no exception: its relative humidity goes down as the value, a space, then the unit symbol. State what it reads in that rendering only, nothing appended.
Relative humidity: 60 %
